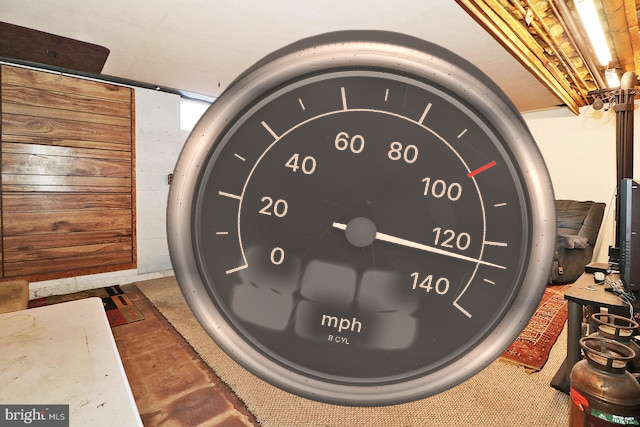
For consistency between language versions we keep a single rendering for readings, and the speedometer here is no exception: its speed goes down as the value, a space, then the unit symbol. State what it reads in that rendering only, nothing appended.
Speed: 125 mph
